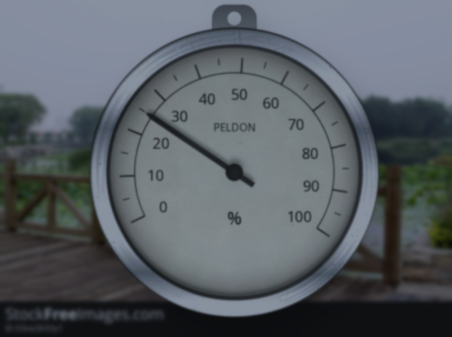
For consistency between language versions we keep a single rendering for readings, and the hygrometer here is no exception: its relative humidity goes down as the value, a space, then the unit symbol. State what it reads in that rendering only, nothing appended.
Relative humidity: 25 %
